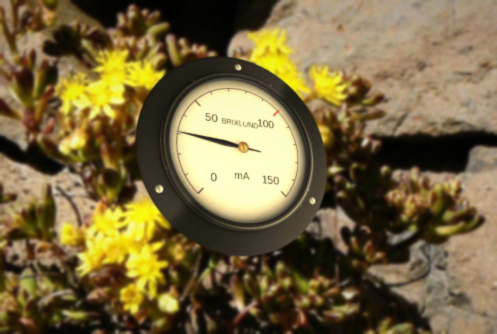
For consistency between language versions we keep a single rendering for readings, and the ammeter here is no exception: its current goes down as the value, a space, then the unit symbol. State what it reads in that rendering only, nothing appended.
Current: 30 mA
